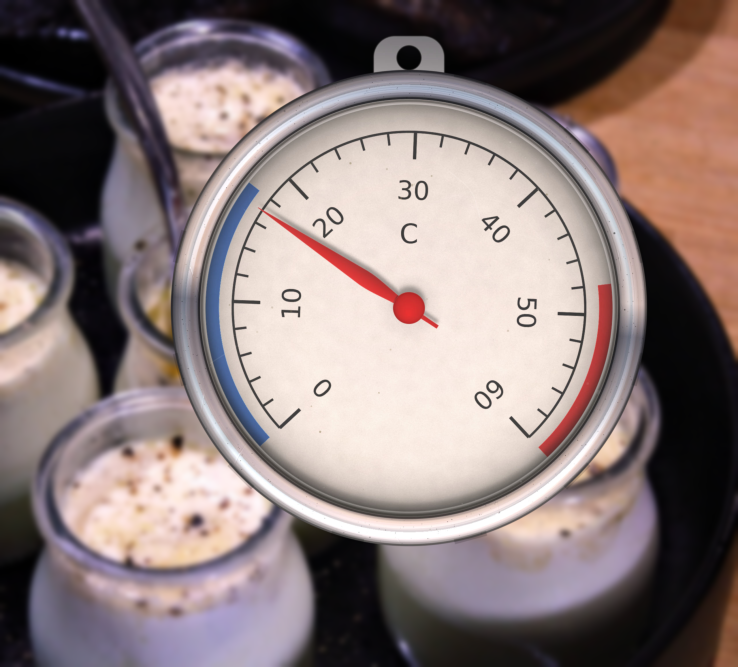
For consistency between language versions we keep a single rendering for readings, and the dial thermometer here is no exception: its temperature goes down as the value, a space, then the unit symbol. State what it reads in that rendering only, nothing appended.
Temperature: 17 °C
